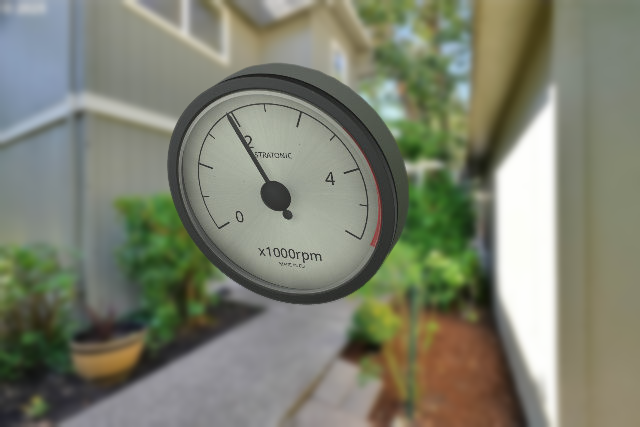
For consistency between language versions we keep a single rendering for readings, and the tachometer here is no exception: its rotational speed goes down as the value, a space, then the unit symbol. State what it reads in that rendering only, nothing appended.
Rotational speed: 2000 rpm
